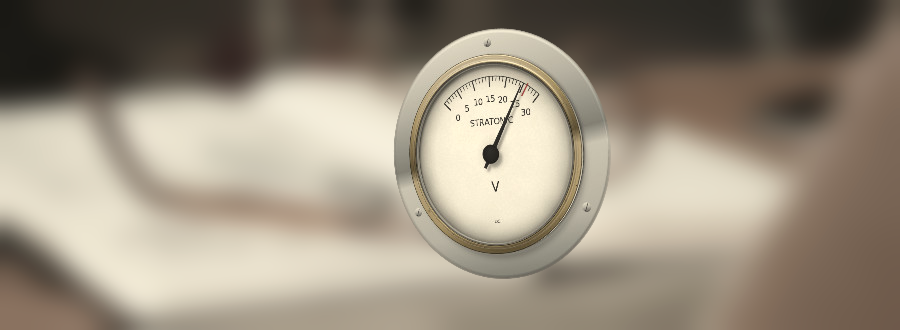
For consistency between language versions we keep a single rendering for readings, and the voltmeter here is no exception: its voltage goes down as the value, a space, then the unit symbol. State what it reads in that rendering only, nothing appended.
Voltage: 25 V
